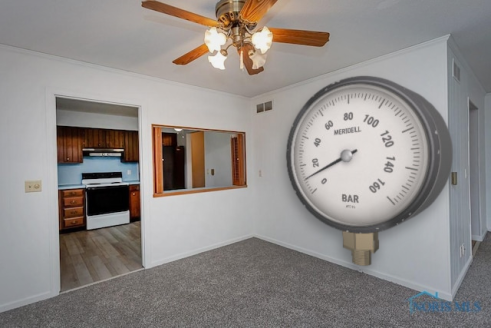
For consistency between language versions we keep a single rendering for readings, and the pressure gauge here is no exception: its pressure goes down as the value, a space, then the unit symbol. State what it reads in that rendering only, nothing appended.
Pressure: 10 bar
